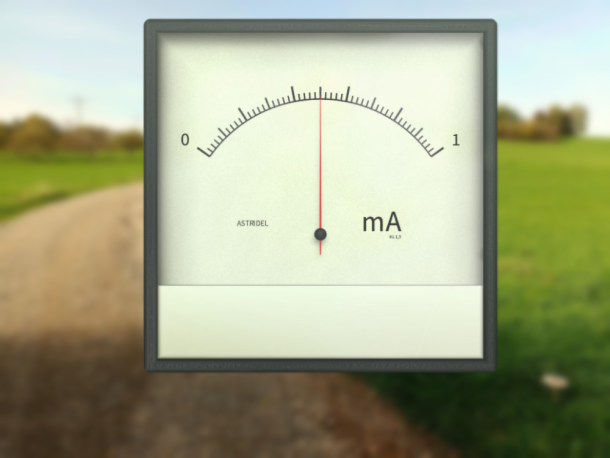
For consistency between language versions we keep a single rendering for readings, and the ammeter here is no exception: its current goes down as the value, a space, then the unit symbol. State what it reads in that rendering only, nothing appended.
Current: 0.5 mA
